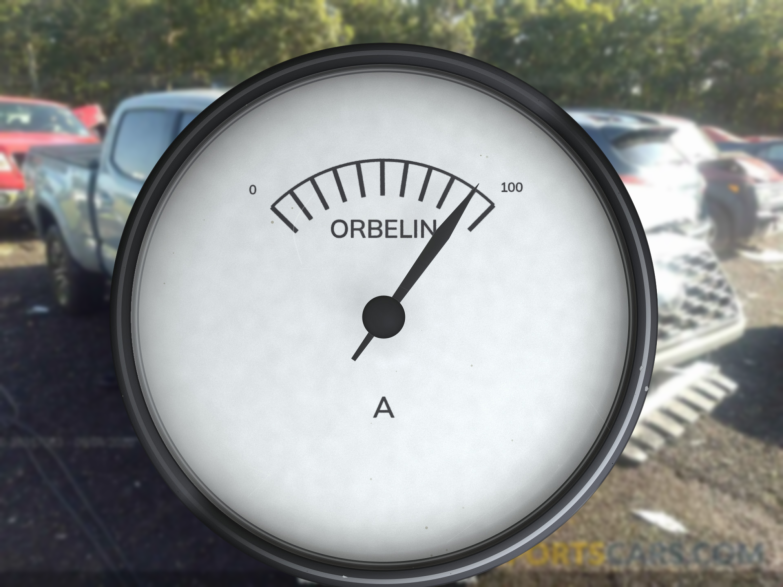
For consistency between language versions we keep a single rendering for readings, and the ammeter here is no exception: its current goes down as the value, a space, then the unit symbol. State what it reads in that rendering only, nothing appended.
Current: 90 A
